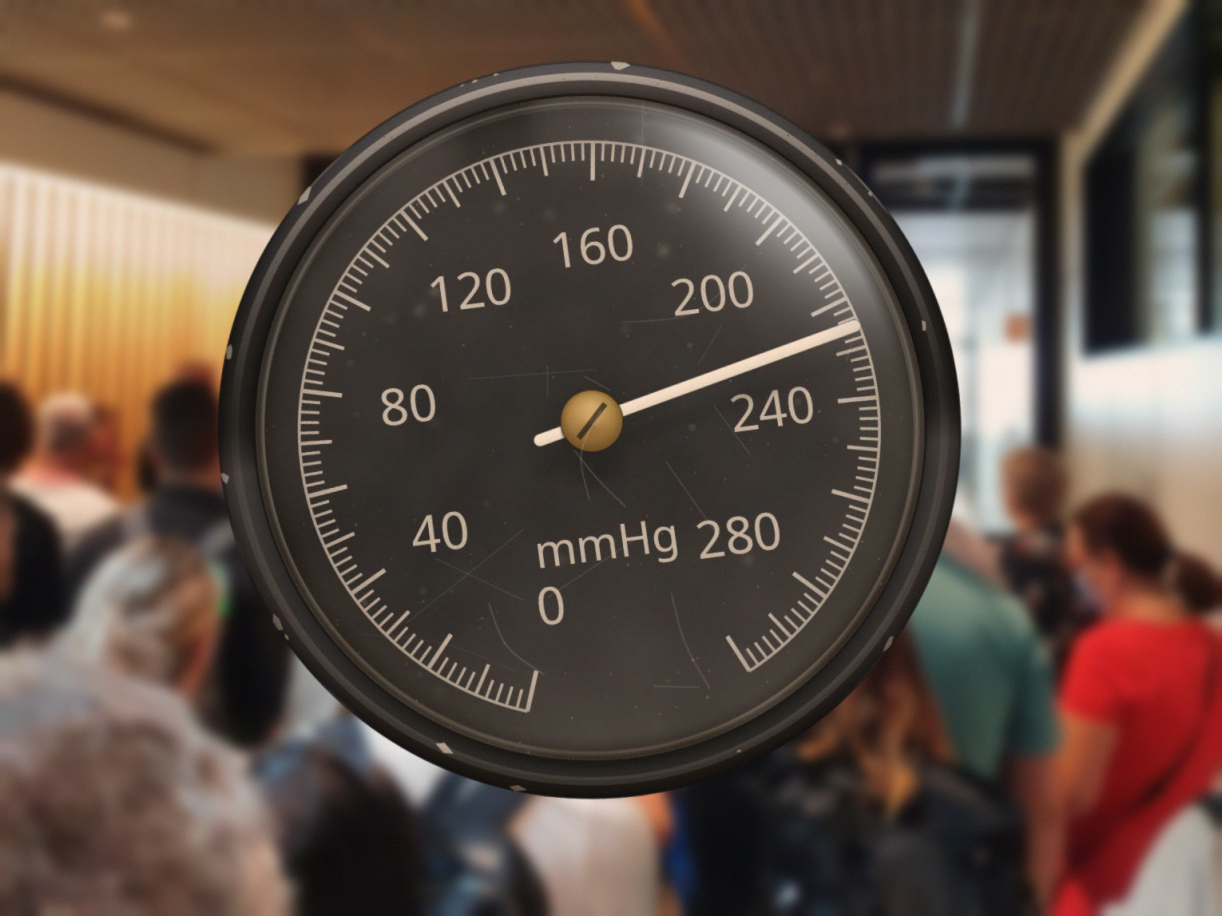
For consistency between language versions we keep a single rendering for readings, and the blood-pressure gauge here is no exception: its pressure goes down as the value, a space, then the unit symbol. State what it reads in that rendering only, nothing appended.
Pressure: 226 mmHg
